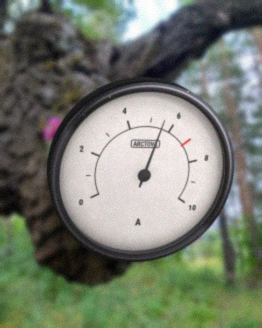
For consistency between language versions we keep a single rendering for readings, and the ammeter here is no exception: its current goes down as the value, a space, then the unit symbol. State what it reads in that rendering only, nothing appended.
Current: 5.5 A
